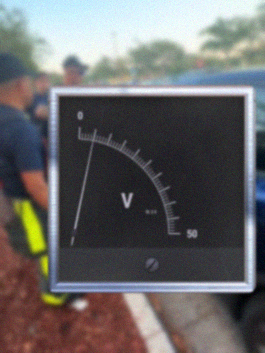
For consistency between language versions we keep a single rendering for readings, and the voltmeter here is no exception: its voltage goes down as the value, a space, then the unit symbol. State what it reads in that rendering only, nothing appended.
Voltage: 5 V
